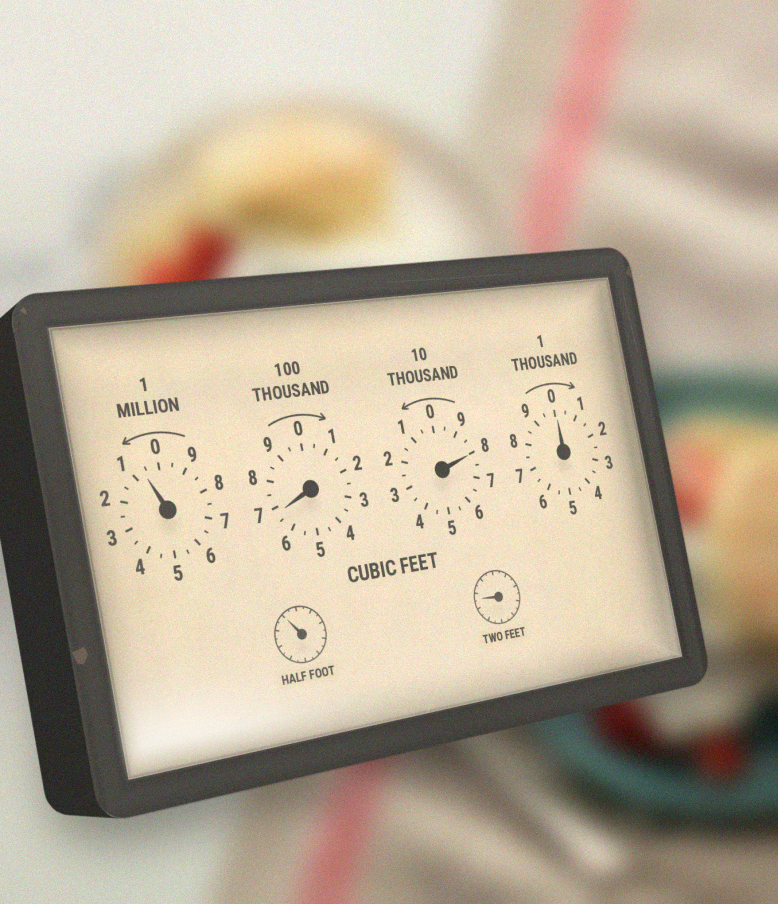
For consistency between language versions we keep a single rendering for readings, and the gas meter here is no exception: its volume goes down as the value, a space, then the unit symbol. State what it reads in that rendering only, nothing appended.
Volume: 68000 ft³
